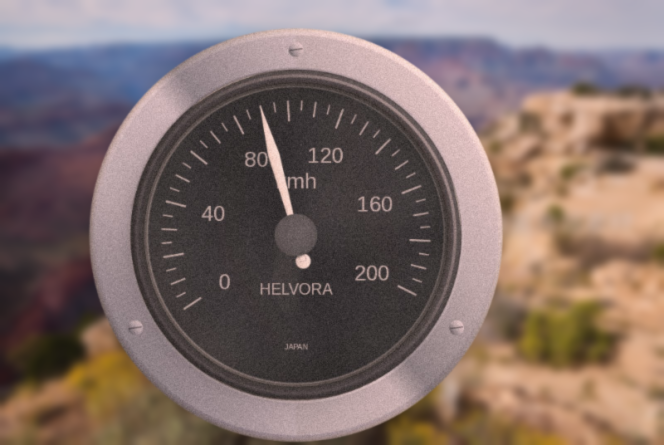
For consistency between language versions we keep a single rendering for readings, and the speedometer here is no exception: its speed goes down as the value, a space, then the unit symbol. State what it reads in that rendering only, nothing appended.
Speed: 90 km/h
